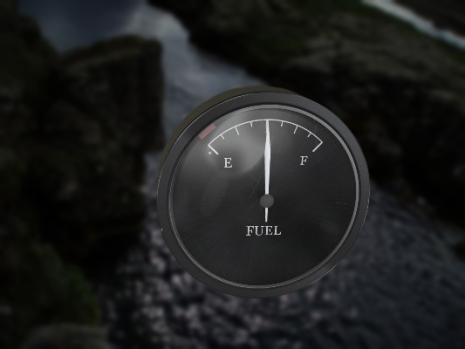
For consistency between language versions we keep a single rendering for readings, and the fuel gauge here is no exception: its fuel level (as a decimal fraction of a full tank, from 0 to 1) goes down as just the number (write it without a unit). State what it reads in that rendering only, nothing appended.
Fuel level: 0.5
